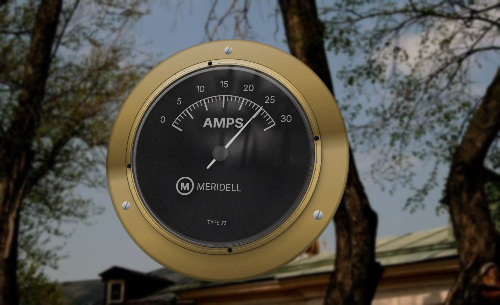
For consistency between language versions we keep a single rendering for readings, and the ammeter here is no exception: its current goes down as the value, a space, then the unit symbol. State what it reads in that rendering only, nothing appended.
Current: 25 A
